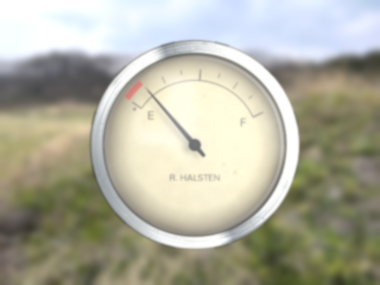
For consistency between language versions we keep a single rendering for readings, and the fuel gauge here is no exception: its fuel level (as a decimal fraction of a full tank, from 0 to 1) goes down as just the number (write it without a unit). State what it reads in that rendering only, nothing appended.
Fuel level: 0.125
